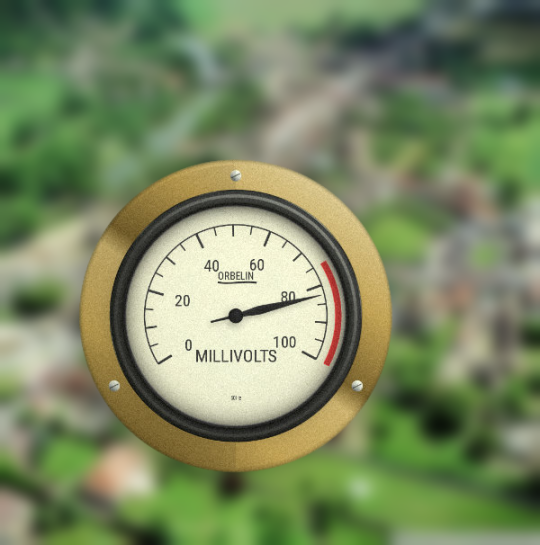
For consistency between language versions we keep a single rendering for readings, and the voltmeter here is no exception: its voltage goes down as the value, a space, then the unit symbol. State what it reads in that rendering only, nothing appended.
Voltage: 82.5 mV
